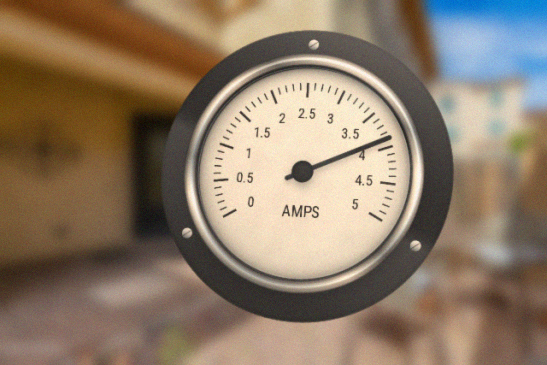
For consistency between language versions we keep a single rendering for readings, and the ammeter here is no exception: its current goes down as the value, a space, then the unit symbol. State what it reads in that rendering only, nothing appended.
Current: 3.9 A
